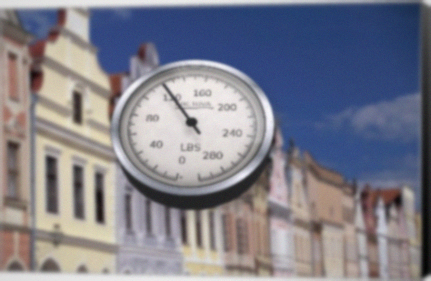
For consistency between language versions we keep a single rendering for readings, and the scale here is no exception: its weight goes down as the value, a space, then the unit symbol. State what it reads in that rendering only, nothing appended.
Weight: 120 lb
